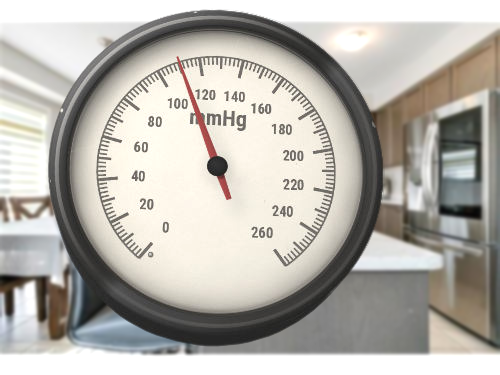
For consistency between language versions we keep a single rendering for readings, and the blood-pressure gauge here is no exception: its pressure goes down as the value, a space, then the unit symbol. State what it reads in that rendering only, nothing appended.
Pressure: 110 mmHg
